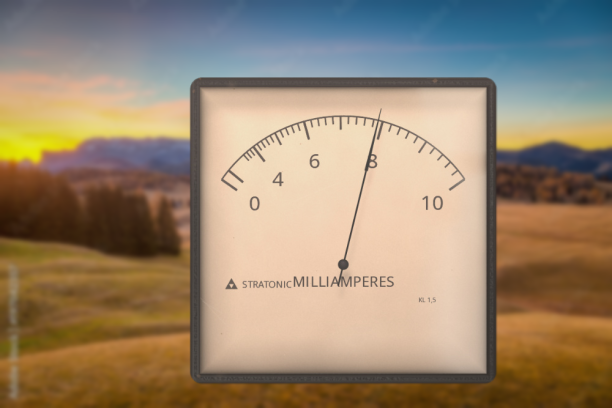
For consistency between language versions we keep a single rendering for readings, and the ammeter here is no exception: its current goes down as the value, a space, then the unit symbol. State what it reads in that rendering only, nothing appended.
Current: 7.9 mA
